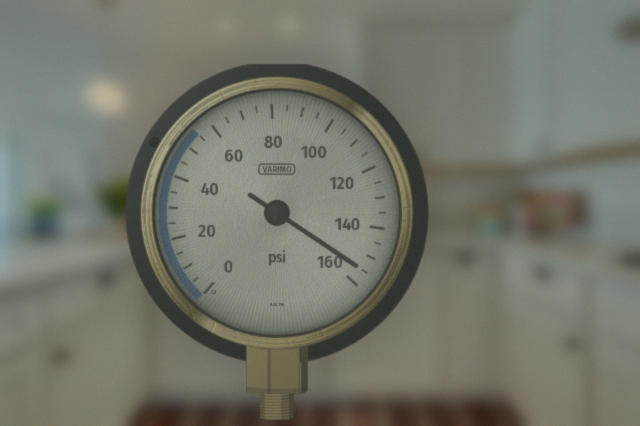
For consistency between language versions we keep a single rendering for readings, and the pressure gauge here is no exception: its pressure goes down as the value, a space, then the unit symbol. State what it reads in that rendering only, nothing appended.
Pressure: 155 psi
